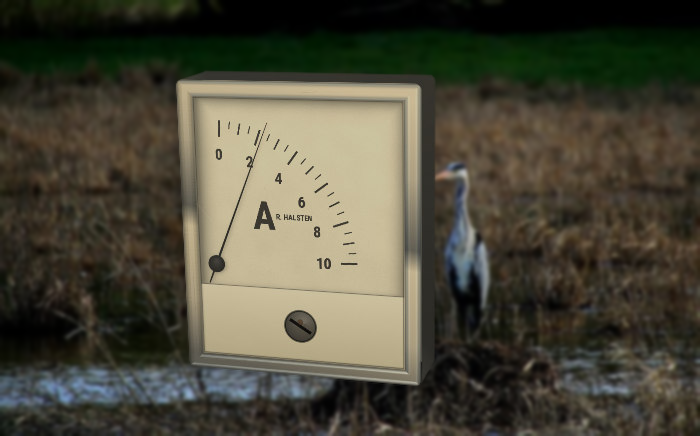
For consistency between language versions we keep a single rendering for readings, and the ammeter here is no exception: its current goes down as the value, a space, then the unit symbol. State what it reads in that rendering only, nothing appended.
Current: 2.25 A
